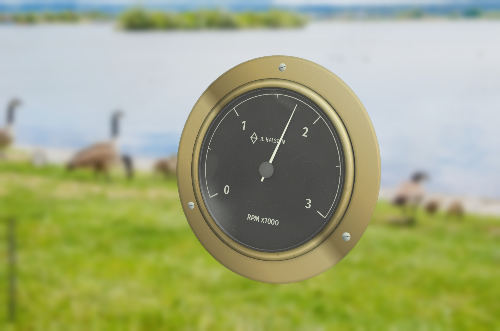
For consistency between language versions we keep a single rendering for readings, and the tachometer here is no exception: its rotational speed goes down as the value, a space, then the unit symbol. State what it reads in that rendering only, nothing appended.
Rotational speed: 1750 rpm
